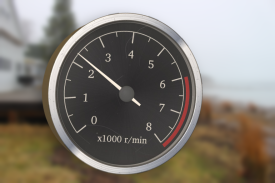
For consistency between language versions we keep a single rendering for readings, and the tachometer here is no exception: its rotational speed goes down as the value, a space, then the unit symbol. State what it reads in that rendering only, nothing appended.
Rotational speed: 2250 rpm
